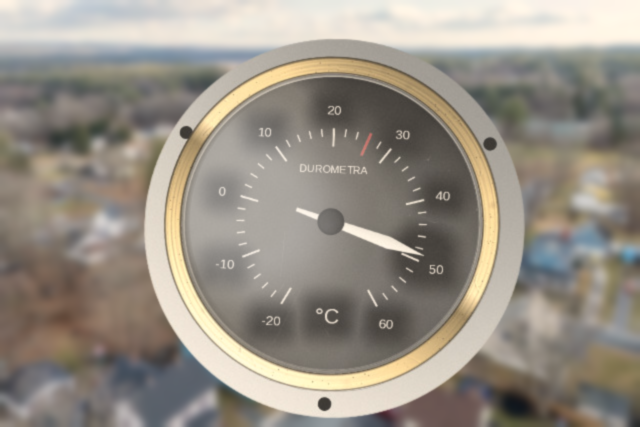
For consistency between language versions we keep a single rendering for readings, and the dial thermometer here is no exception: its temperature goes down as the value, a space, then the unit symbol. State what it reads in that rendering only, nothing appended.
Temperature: 49 °C
